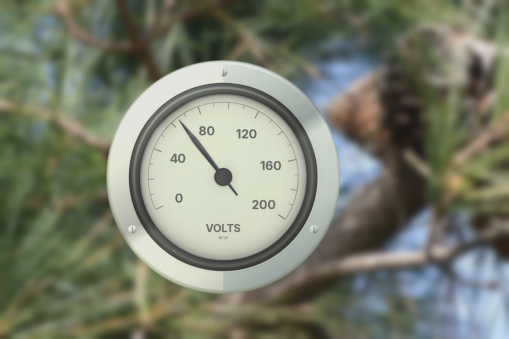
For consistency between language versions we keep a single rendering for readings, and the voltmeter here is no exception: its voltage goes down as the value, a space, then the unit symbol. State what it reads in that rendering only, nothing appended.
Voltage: 65 V
